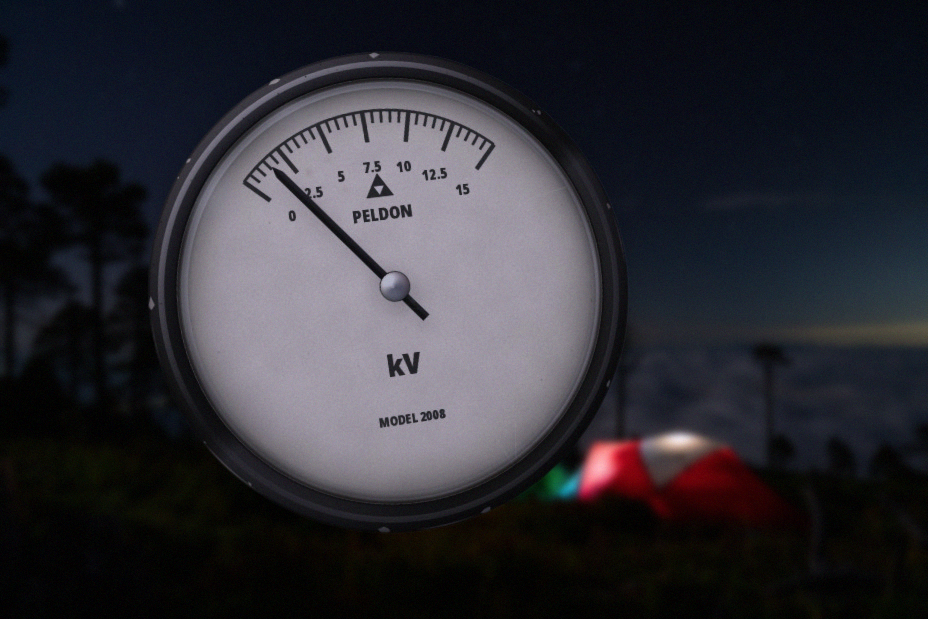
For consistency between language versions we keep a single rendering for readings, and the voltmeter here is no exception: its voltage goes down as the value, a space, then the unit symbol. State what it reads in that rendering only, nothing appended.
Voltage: 1.5 kV
